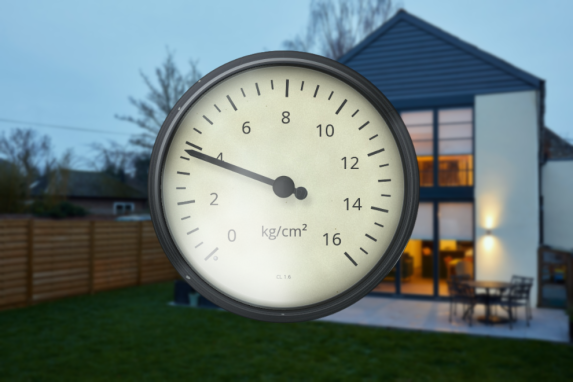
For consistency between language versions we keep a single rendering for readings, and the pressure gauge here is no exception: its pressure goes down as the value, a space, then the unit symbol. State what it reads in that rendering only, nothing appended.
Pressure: 3.75 kg/cm²
